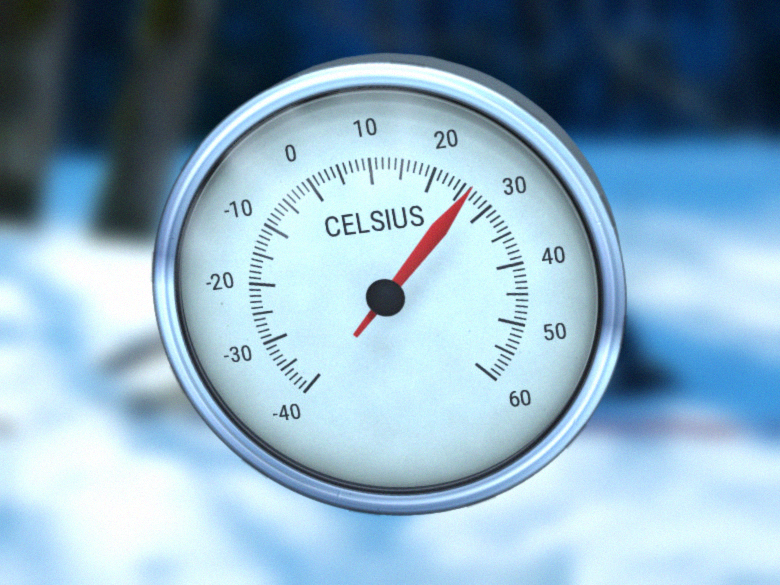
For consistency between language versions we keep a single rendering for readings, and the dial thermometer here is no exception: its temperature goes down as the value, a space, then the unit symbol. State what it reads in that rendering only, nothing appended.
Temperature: 26 °C
